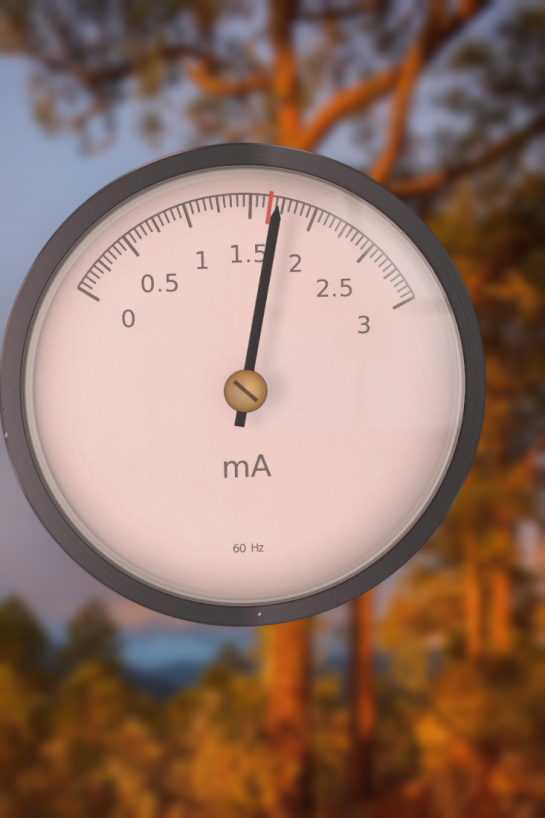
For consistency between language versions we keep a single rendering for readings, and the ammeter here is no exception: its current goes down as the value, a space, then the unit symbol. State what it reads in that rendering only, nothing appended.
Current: 1.7 mA
